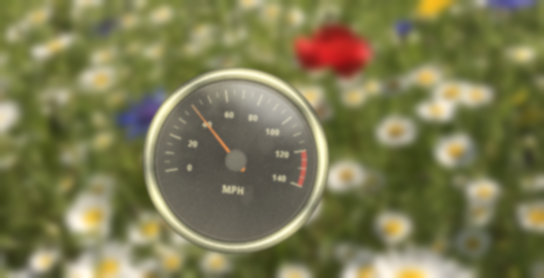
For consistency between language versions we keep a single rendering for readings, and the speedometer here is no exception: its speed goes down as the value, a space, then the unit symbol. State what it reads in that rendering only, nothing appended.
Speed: 40 mph
